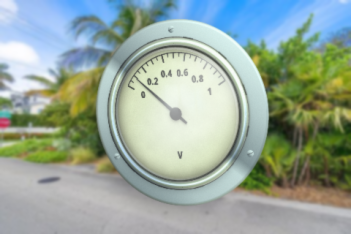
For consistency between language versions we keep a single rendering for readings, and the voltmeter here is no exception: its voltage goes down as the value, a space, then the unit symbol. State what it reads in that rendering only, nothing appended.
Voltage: 0.1 V
